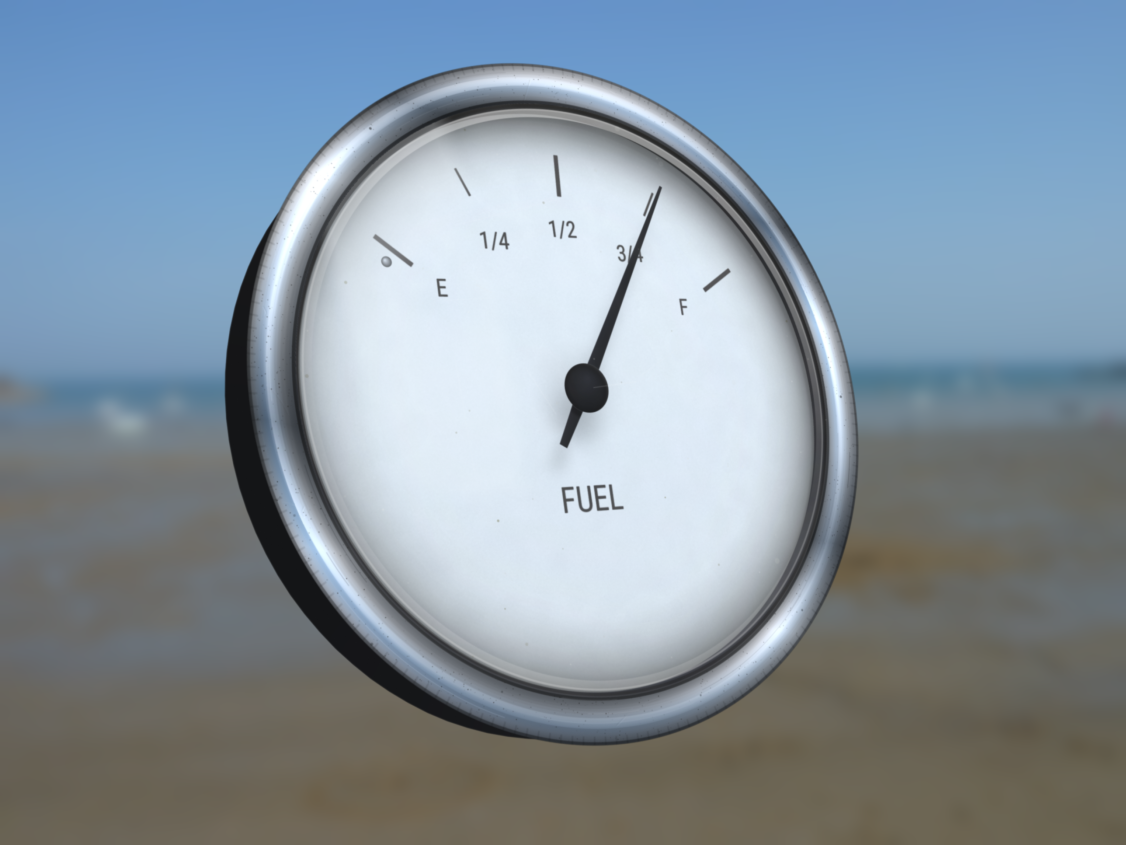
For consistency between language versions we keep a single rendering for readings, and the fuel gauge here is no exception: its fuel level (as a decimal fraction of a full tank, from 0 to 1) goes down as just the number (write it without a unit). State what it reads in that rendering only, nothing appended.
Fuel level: 0.75
